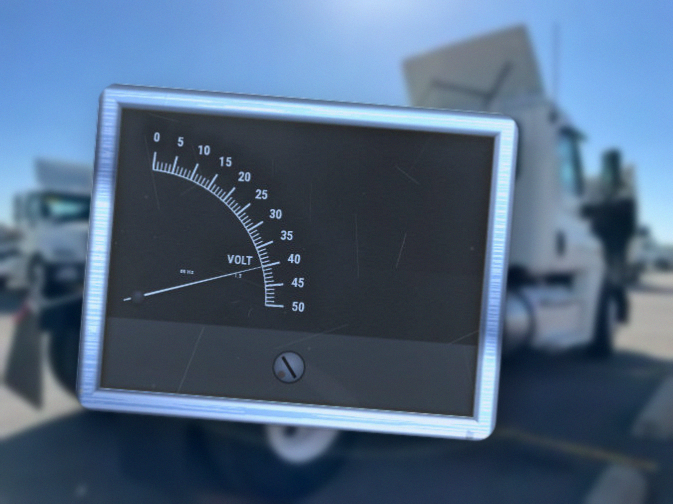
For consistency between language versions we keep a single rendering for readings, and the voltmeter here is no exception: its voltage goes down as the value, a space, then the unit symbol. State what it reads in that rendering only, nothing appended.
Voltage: 40 V
